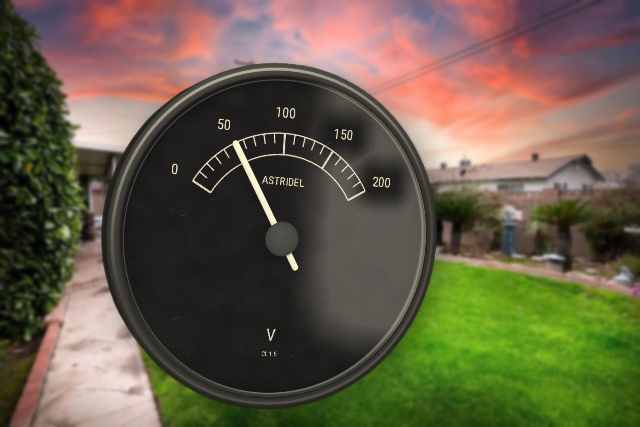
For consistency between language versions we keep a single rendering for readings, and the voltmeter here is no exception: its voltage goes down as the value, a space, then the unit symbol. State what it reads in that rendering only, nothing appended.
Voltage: 50 V
